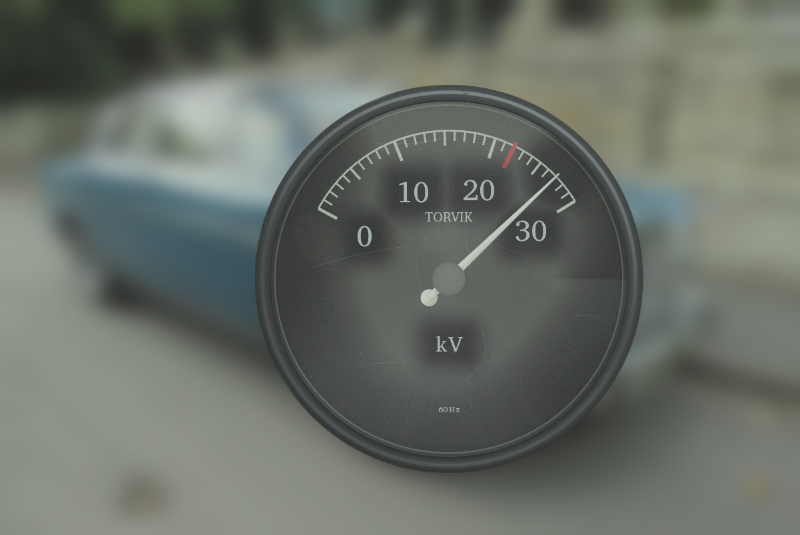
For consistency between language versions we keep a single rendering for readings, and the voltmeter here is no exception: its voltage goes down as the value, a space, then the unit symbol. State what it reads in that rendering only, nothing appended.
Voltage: 27 kV
